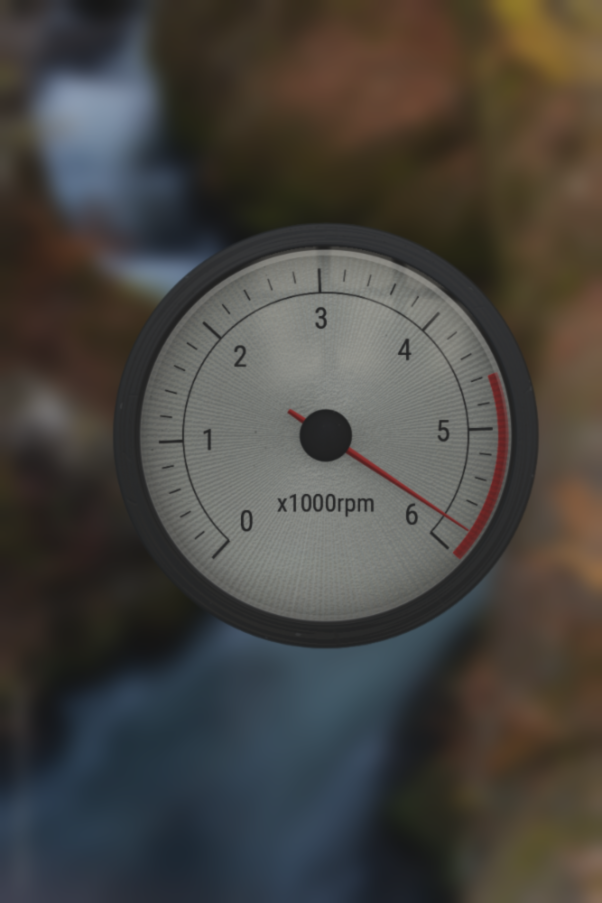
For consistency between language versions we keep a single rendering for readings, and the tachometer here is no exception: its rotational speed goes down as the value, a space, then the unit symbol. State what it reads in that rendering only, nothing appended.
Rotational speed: 5800 rpm
